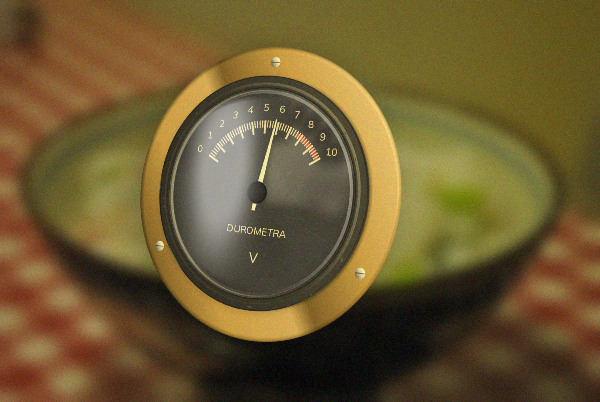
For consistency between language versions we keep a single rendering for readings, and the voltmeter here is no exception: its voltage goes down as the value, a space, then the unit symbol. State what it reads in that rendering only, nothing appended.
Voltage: 6 V
